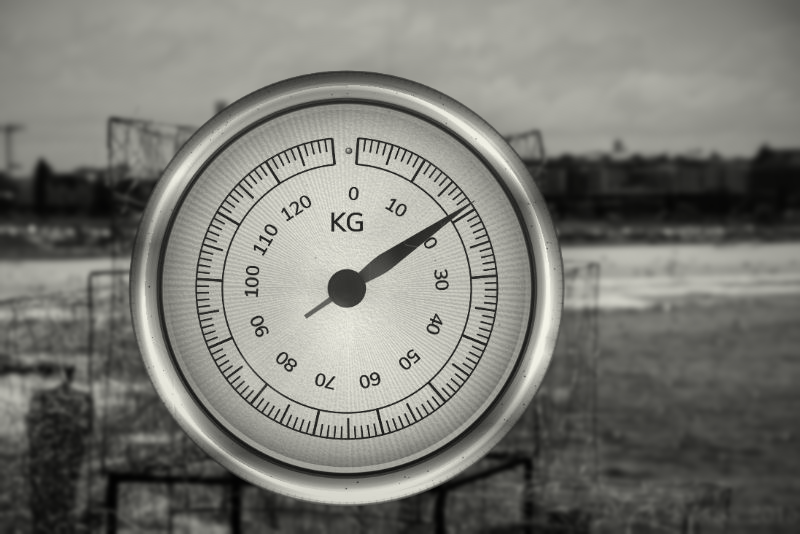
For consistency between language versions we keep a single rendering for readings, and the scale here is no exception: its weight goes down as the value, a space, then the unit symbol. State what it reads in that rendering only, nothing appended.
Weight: 19 kg
